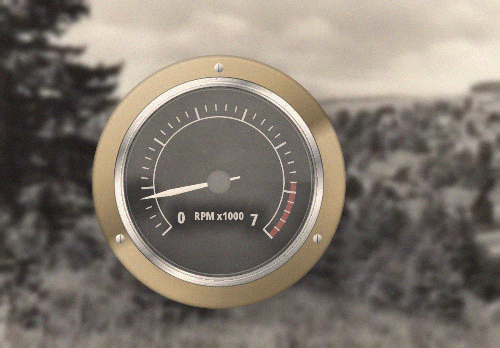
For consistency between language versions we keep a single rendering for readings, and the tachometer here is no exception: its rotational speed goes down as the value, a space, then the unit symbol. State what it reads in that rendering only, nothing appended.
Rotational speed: 800 rpm
